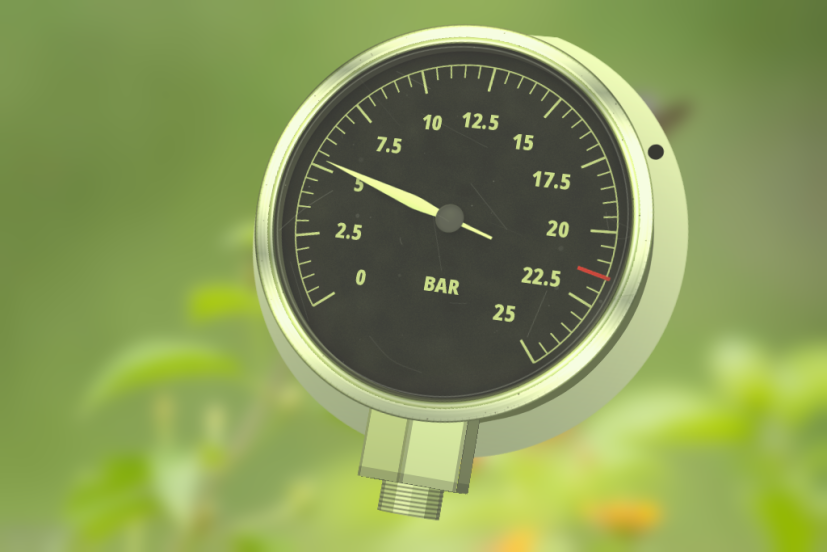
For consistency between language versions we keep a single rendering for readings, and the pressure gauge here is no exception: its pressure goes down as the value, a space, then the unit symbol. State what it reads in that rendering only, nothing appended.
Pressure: 5.25 bar
